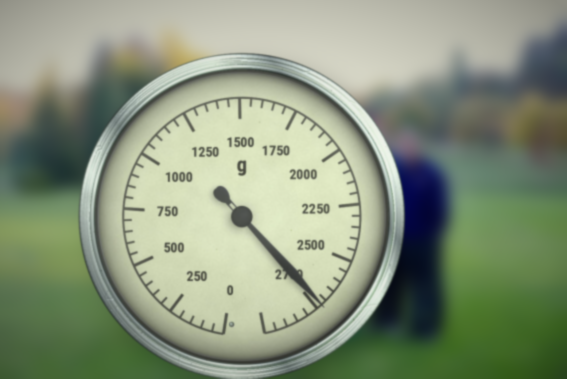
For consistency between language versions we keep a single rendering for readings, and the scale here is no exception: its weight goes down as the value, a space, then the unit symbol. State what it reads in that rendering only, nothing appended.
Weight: 2725 g
